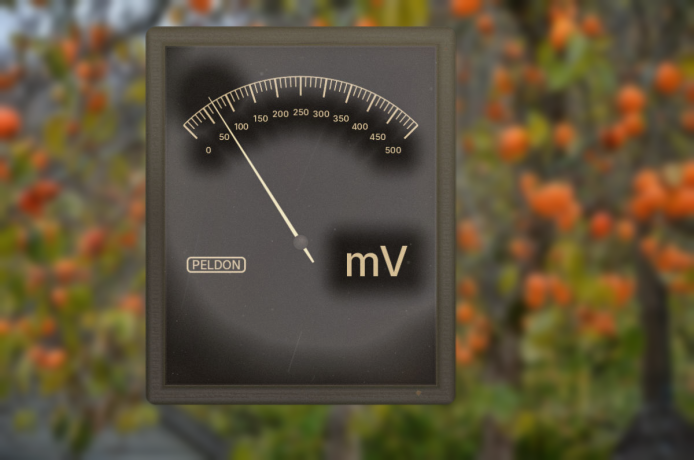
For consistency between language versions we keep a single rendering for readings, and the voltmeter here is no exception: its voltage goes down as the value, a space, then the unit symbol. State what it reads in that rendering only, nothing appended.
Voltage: 70 mV
